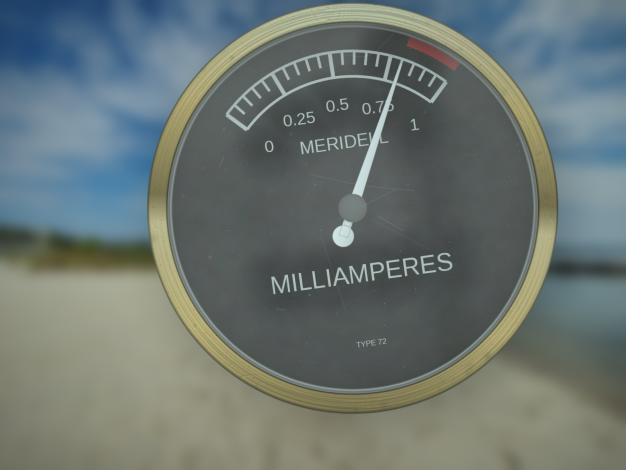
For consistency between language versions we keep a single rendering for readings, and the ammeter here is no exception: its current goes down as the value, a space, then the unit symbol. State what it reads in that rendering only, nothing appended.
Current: 0.8 mA
